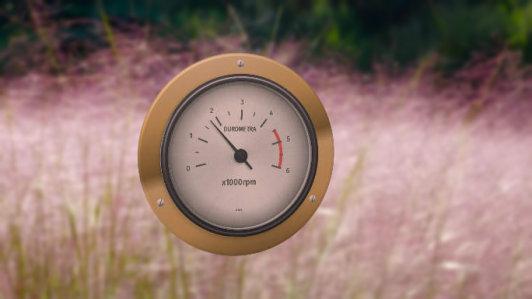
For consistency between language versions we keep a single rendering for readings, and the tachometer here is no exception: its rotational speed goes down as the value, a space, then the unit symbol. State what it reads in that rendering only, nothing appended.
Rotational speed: 1750 rpm
